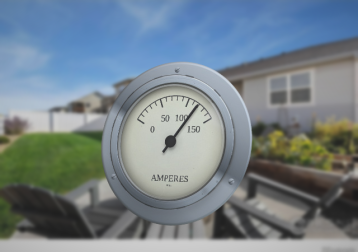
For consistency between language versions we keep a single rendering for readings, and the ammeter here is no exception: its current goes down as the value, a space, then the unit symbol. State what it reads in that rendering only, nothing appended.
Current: 120 A
